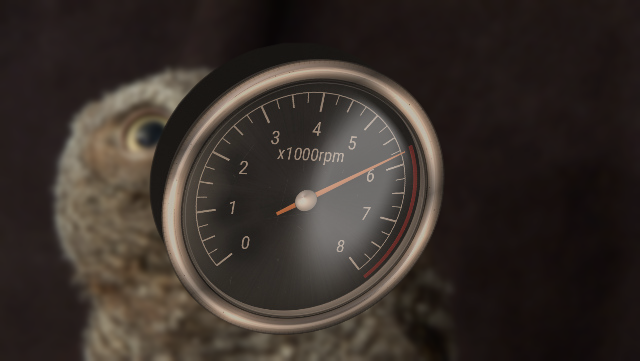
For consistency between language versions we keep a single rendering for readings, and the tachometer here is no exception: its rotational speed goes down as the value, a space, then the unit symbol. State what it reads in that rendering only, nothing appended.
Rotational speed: 5750 rpm
